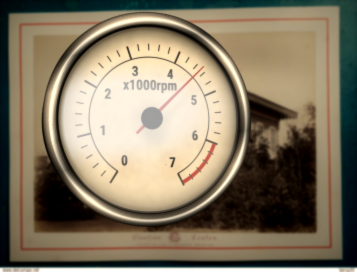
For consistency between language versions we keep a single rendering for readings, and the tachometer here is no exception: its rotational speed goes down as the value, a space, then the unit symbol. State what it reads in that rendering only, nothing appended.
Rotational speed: 4500 rpm
